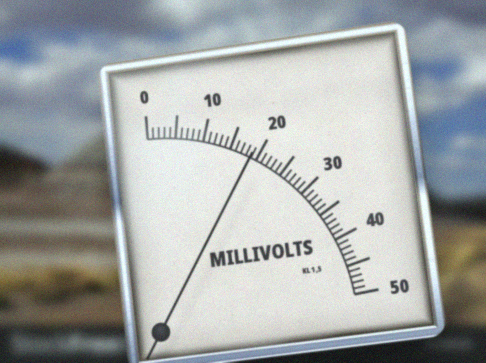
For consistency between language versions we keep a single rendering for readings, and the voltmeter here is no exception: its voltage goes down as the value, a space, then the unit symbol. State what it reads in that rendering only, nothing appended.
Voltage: 19 mV
